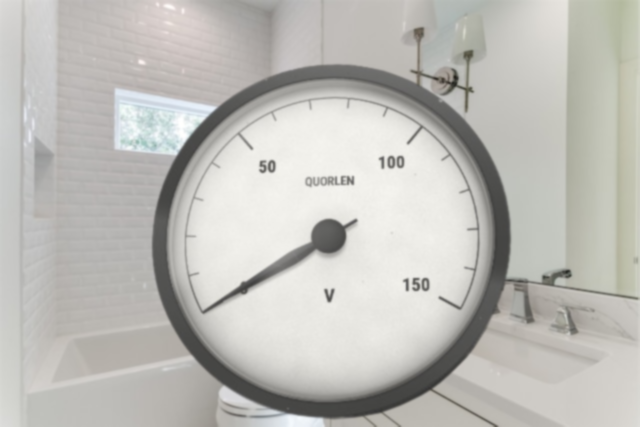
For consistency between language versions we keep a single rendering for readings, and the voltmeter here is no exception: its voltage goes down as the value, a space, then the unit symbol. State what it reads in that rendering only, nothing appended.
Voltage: 0 V
